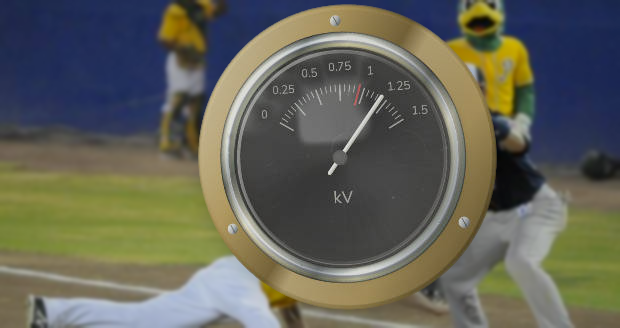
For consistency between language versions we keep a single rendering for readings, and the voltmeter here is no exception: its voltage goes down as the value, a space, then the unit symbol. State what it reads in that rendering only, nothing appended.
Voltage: 1.2 kV
